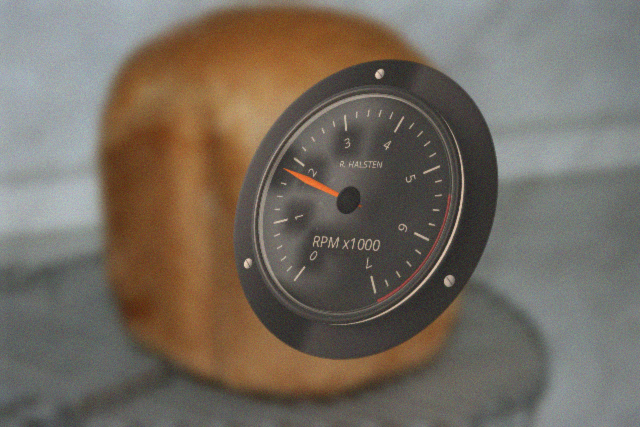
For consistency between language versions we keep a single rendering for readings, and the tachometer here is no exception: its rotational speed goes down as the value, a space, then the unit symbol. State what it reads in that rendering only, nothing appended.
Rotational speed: 1800 rpm
